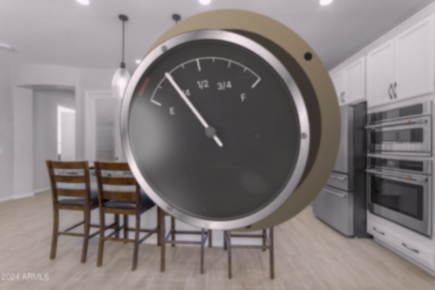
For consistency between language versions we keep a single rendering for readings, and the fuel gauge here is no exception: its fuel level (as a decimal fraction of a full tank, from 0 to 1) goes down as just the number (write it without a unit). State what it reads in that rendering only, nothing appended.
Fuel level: 0.25
